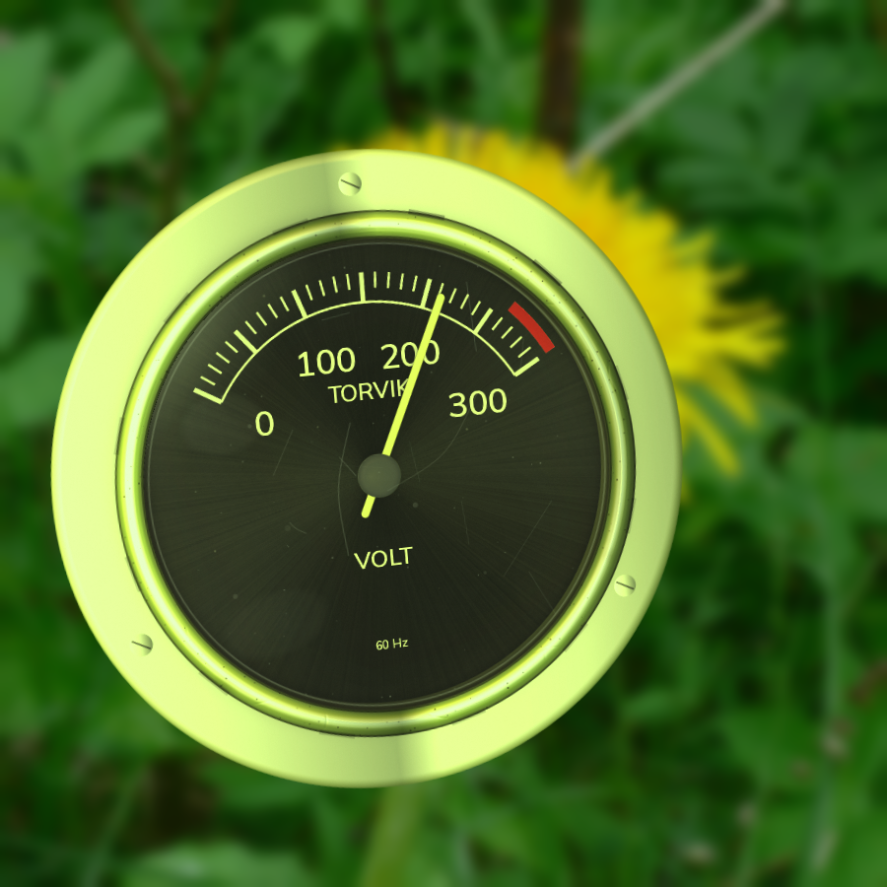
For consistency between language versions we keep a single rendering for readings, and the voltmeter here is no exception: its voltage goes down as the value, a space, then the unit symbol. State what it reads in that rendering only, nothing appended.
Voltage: 210 V
